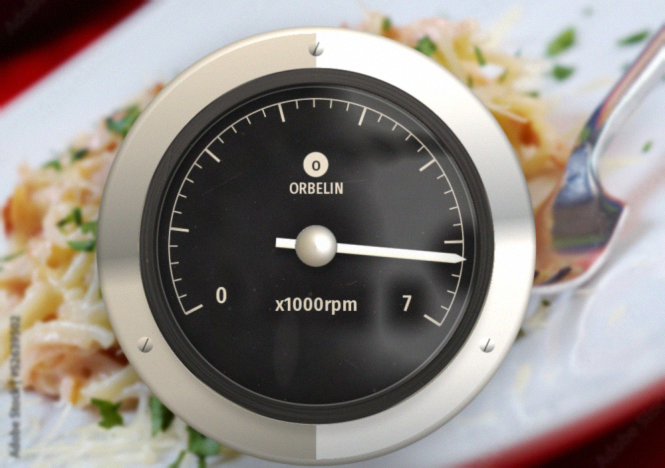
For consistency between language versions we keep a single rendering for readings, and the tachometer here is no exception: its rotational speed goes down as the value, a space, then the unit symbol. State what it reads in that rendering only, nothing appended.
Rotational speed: 6200 rpm
